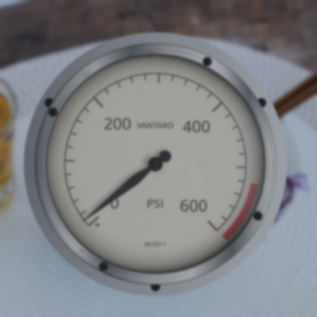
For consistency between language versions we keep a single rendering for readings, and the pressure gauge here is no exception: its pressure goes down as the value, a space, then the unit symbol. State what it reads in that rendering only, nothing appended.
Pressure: 10 psi
